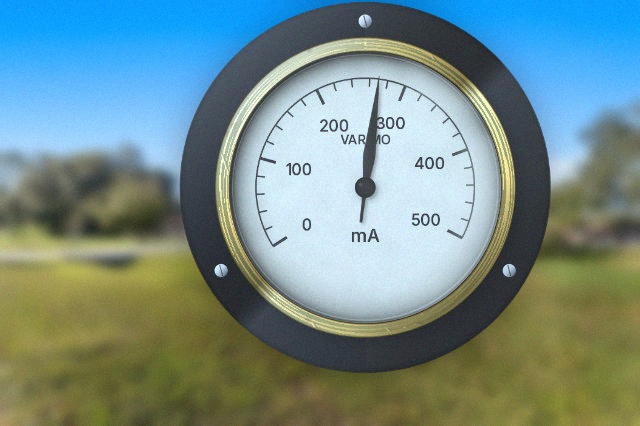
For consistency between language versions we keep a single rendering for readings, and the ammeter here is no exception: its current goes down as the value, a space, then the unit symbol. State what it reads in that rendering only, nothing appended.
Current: 270 mA
